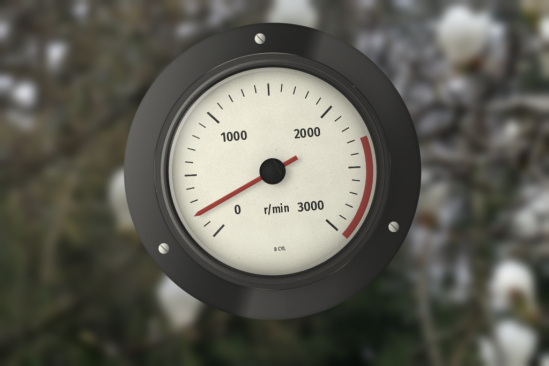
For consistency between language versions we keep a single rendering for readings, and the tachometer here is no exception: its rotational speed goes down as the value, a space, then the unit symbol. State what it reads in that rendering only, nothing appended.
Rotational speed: 200 rpm
